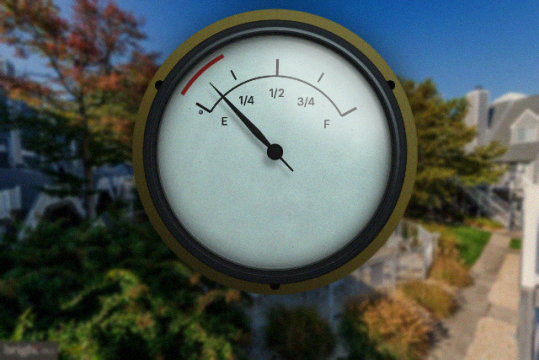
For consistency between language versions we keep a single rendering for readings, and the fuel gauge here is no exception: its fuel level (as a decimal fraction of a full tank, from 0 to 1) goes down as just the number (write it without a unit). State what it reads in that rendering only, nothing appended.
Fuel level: 0.125
